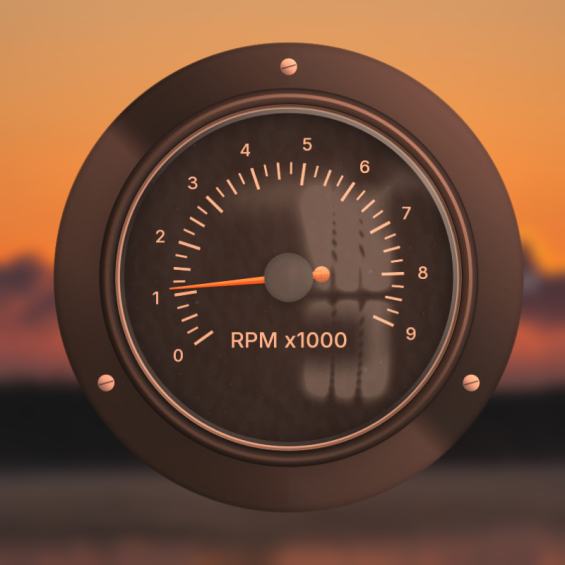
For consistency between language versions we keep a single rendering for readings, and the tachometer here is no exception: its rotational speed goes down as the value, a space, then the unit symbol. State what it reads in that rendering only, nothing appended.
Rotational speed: 1125 rpm
